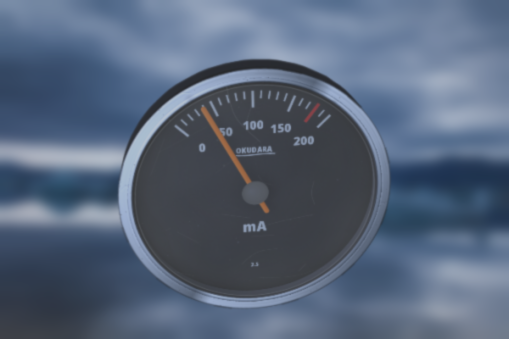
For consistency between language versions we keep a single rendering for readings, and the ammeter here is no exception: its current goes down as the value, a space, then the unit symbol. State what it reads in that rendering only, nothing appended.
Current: 40 mA
